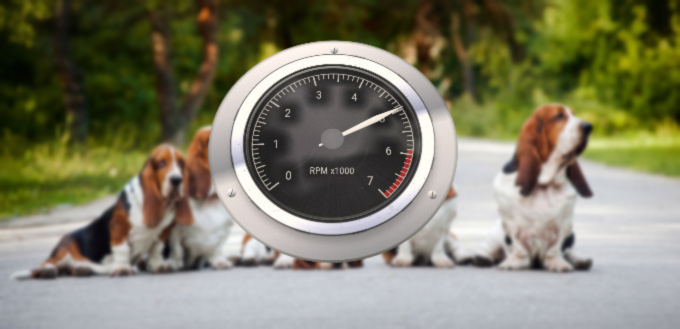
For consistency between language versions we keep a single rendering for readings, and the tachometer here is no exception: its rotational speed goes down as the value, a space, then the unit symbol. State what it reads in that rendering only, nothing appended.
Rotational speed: 5000 rpm
